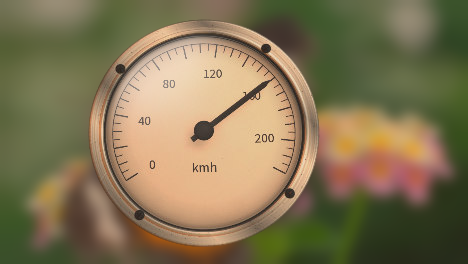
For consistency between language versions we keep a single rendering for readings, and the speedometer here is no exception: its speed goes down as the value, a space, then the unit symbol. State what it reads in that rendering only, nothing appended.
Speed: 160 km/h
